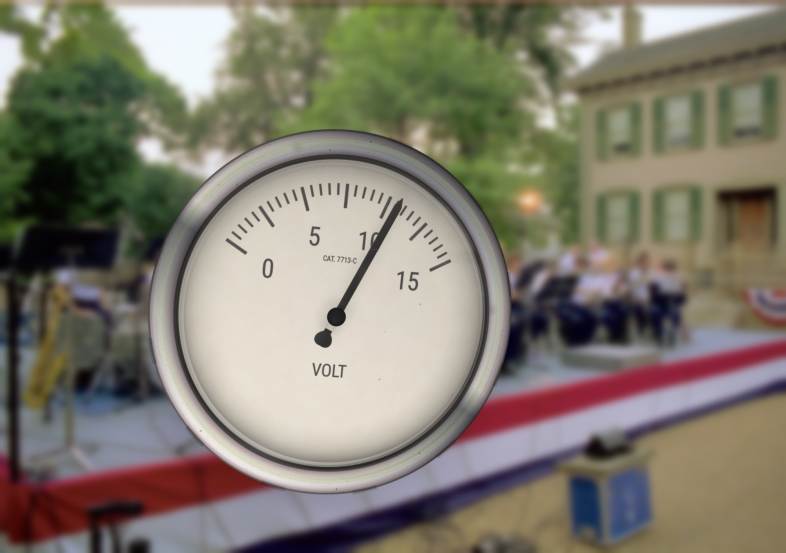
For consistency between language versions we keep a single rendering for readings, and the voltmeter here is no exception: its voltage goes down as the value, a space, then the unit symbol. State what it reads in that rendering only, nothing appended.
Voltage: 10.5 V
